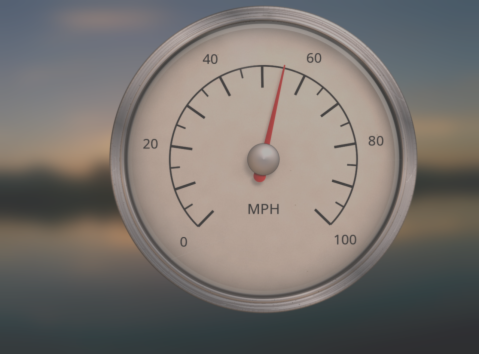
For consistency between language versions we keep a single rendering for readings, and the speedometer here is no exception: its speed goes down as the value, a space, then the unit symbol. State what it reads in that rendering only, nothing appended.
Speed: 55 mph
